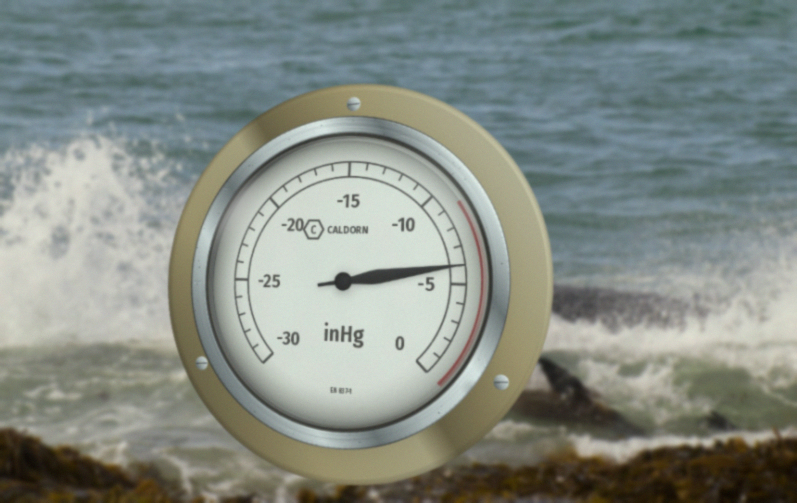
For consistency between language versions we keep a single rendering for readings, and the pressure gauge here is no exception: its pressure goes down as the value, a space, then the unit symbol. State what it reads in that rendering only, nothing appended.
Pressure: -6 inHg
